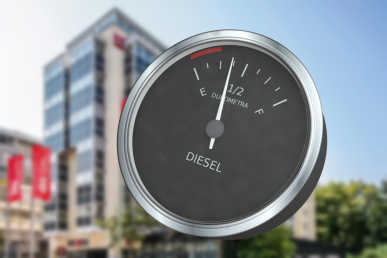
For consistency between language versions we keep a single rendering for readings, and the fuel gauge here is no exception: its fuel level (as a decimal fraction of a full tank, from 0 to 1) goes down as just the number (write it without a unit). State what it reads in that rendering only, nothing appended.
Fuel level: 0.375
